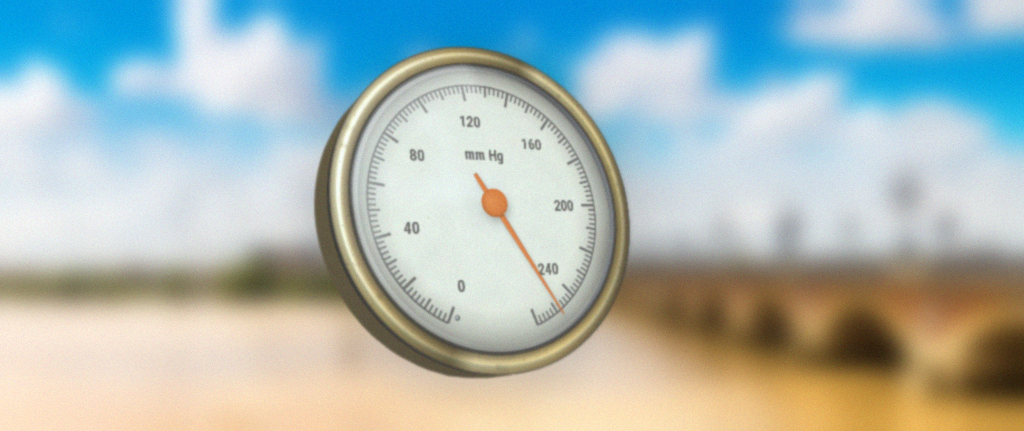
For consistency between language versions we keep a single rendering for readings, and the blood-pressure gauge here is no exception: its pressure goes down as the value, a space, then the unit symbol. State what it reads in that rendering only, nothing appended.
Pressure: 250 mmHg
